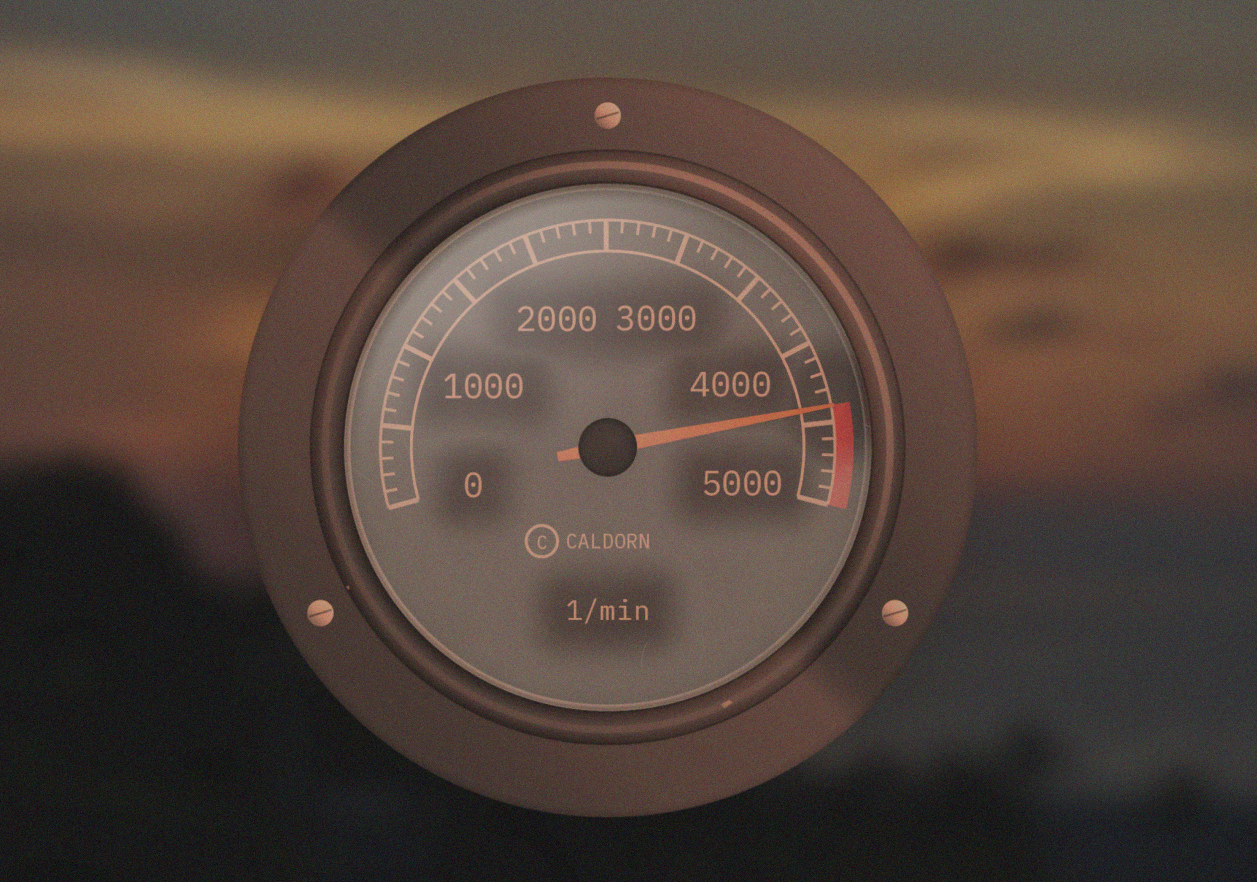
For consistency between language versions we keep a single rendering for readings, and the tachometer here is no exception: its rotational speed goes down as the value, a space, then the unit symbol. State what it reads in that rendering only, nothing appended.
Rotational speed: 4400 rpm
